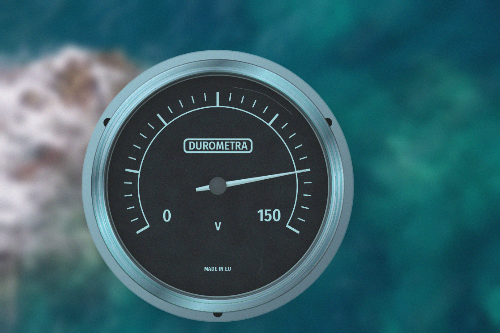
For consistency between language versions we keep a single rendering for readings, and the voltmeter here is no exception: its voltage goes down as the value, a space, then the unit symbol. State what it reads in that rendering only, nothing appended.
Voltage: 125 V
